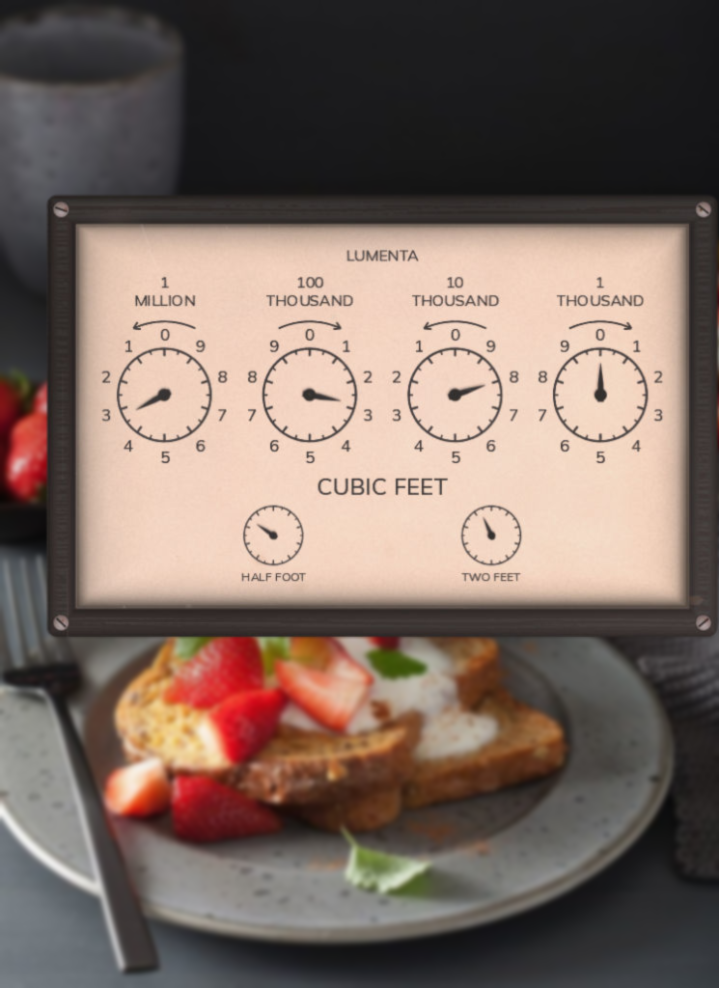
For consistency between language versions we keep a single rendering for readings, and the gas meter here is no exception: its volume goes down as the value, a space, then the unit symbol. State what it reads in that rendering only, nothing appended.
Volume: 328000 ft³
